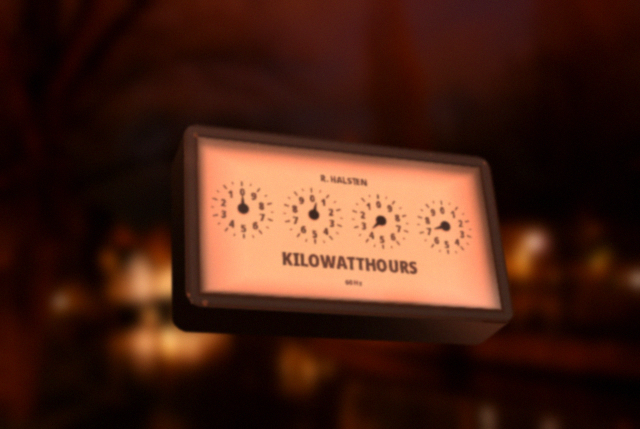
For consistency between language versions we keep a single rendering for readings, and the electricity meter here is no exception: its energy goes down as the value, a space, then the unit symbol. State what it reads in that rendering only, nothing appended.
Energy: 37 kWh
